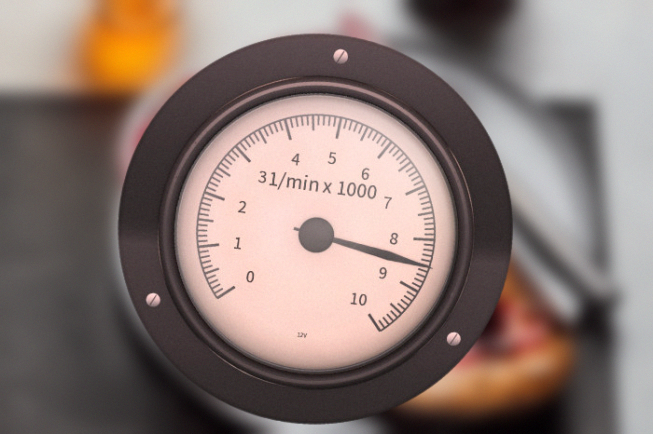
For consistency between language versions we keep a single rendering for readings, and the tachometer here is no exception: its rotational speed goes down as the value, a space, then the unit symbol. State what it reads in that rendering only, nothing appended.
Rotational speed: 8500 rpm
